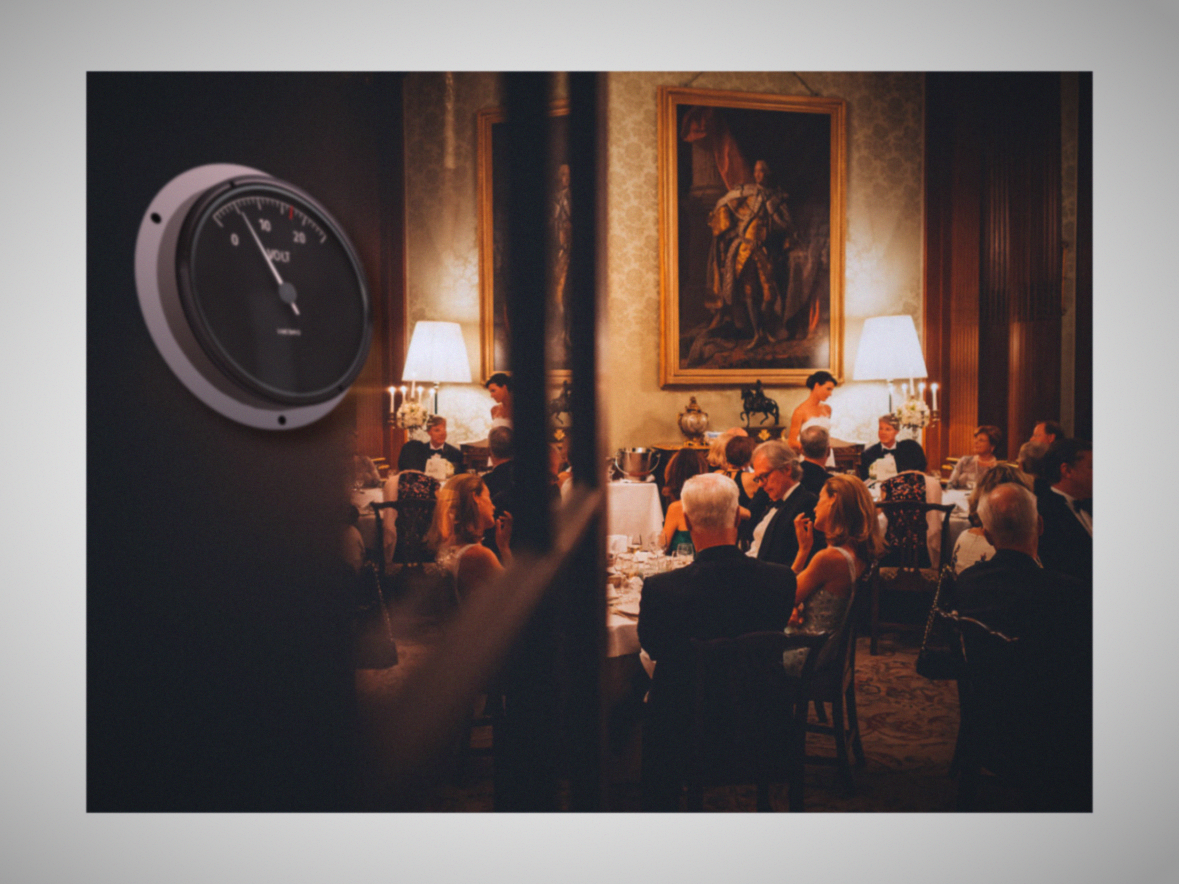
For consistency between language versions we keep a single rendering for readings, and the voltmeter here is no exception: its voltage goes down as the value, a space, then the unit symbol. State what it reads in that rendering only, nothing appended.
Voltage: 5 V
